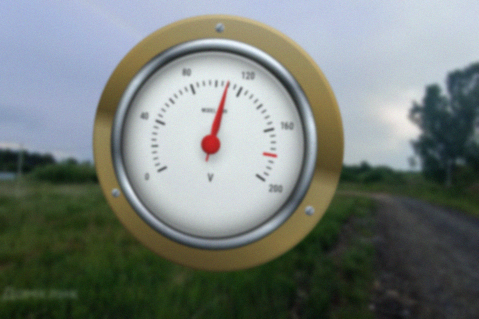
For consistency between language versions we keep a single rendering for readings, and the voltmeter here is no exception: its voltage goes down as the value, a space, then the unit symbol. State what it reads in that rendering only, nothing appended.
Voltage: 110 V
